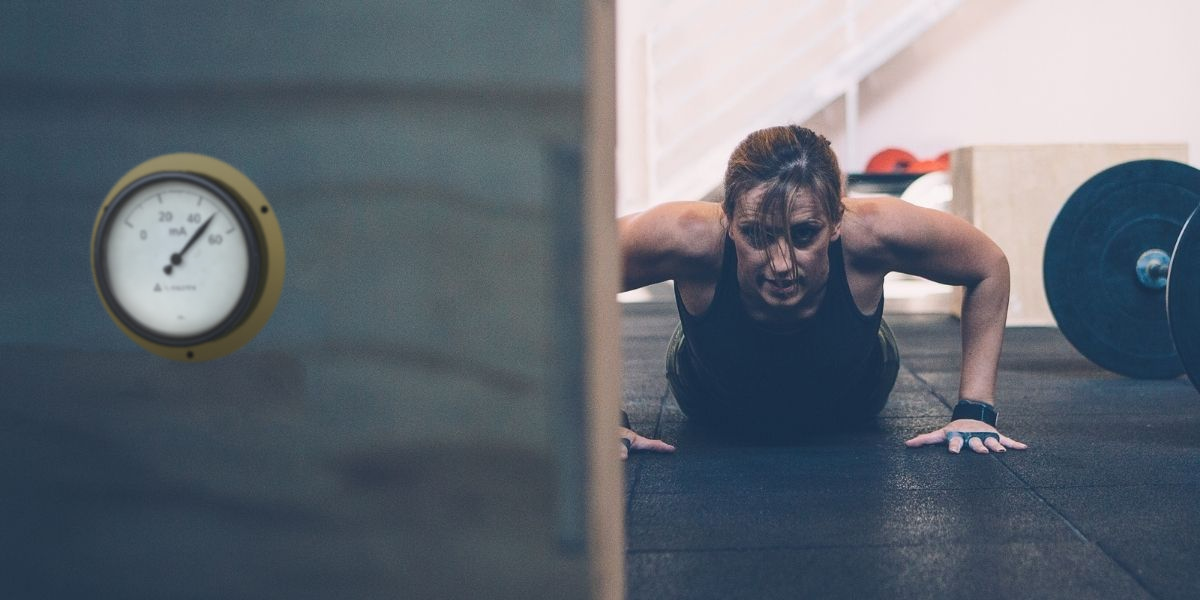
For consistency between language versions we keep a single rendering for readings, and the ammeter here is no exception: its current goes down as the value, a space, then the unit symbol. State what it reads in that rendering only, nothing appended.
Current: 50 mA
